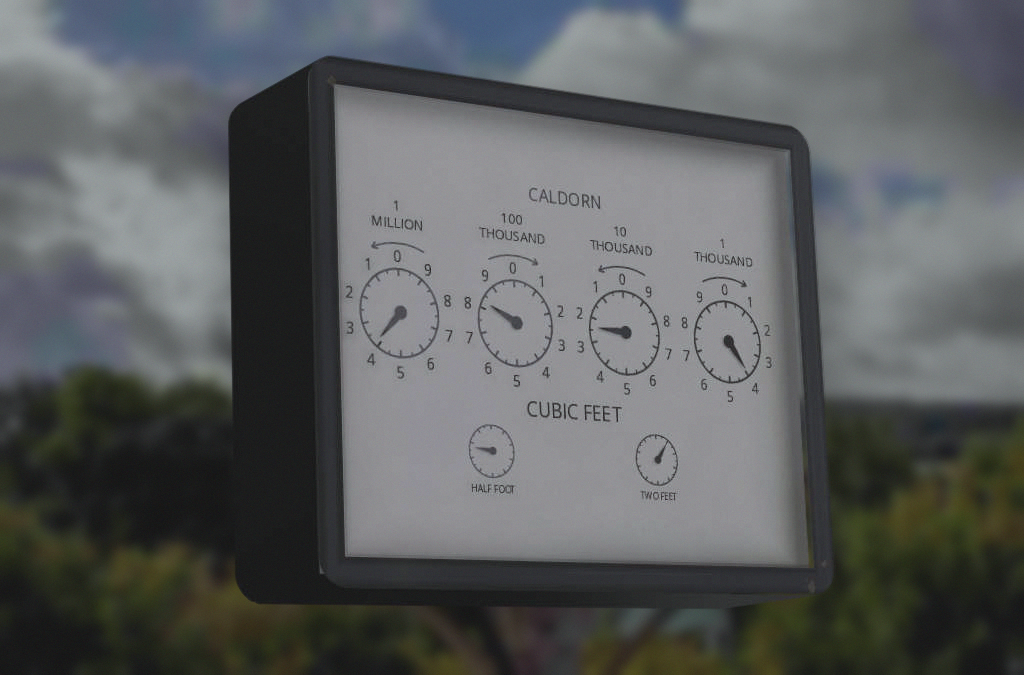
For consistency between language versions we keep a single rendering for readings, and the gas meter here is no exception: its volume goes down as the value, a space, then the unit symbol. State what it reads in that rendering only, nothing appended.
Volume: 382400 ft³
